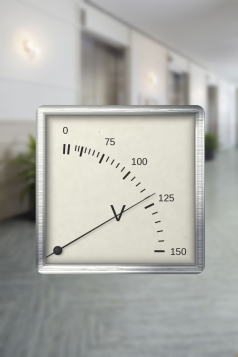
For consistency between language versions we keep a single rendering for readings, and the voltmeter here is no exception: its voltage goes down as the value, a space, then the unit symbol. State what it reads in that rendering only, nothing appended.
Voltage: 120 V
